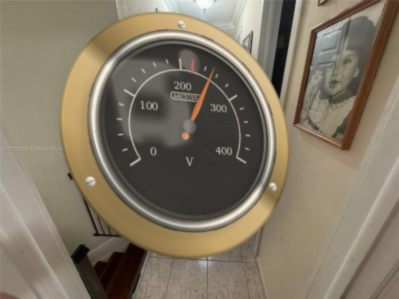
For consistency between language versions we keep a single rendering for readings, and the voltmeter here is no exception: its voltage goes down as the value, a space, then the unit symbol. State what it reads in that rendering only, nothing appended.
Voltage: 250 V
